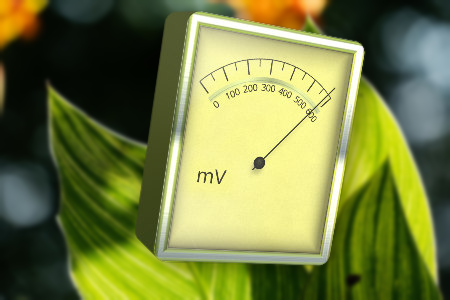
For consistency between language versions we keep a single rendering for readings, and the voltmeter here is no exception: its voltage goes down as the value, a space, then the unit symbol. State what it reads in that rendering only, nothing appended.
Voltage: 575 mV
